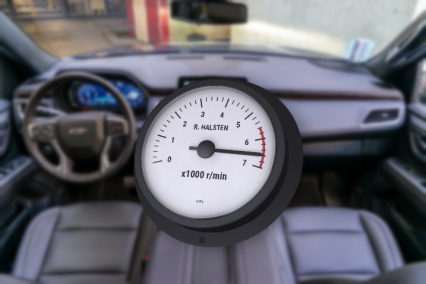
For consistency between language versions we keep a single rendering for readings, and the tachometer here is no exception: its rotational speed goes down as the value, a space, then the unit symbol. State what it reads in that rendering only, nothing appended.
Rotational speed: 6600 rpm
